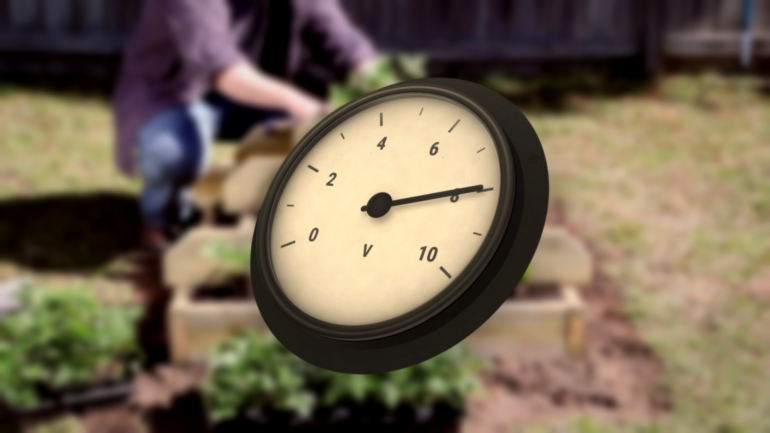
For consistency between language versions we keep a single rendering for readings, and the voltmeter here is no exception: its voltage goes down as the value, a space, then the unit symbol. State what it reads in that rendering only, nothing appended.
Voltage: 8 V
